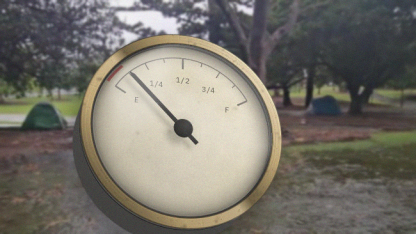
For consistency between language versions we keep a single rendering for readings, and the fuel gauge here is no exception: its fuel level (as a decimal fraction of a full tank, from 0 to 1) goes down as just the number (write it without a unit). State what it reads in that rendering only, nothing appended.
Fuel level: 0.125
